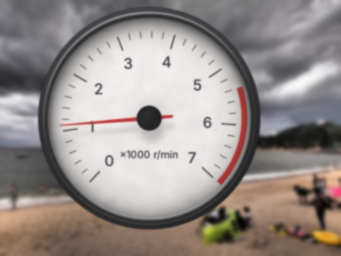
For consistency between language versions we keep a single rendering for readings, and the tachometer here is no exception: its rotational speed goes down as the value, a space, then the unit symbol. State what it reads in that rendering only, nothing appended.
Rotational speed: 1100 rpm
